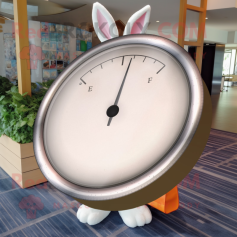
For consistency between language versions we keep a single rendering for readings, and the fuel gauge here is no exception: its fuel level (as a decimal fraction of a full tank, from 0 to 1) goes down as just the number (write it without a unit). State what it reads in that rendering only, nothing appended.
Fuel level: 0.625
